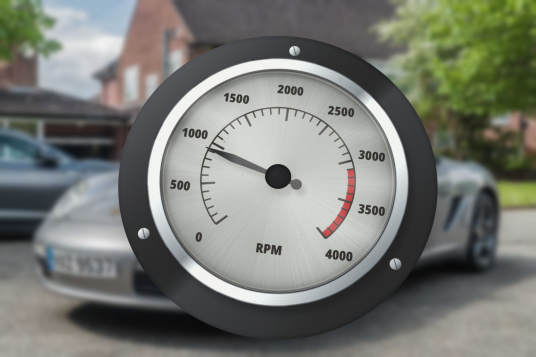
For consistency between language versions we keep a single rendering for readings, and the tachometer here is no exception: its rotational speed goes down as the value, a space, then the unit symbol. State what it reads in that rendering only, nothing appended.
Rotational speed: 900 rpm
